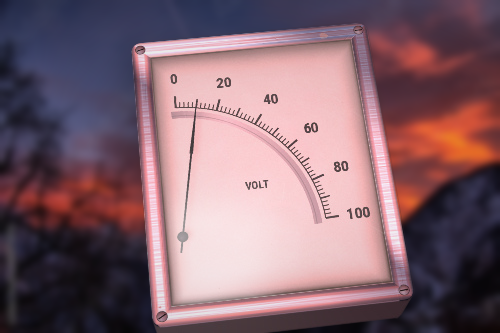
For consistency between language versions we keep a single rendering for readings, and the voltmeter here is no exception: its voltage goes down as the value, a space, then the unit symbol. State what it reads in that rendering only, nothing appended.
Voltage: 10 V
